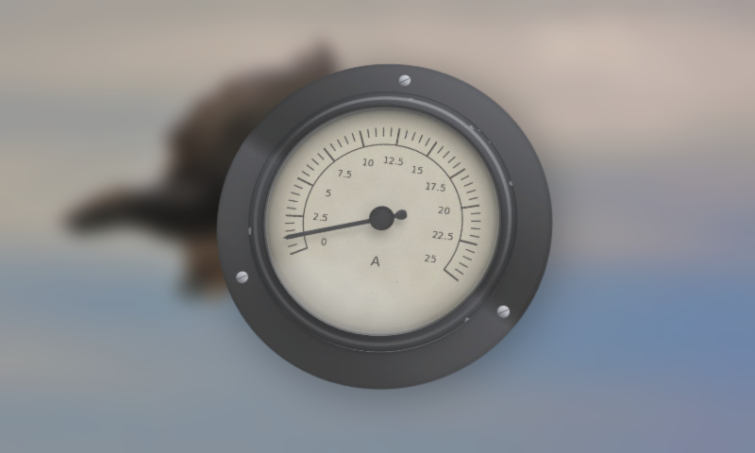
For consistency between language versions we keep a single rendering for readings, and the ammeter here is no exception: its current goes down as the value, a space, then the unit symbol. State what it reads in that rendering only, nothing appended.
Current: 1 A
